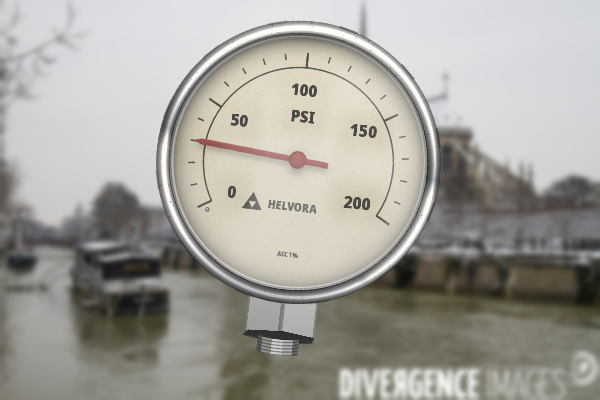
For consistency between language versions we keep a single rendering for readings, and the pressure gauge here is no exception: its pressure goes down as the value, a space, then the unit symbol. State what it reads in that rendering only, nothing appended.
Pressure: 30 psi
